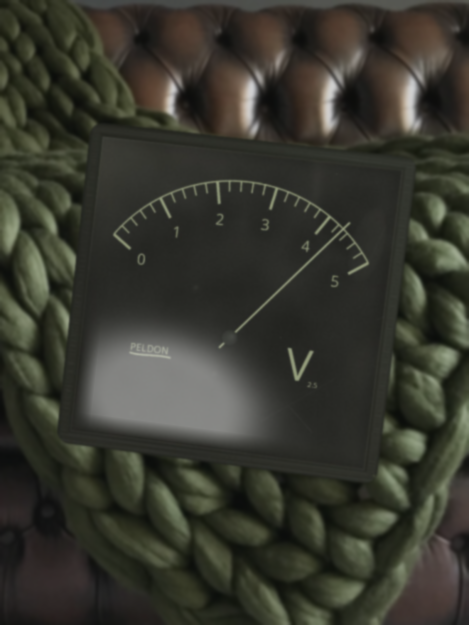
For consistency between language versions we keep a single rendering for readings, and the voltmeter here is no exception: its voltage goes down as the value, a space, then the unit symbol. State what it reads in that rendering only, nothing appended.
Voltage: 4.3 V
